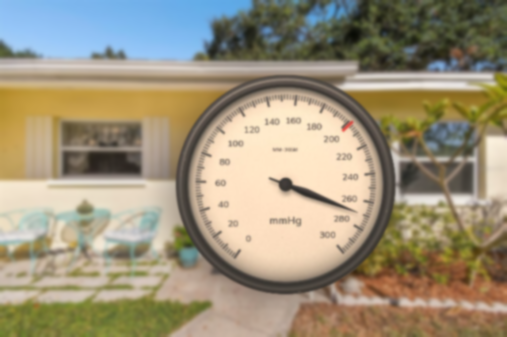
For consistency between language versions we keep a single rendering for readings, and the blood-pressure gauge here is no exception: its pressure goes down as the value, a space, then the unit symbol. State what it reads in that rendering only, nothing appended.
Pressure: 270 mmHg
